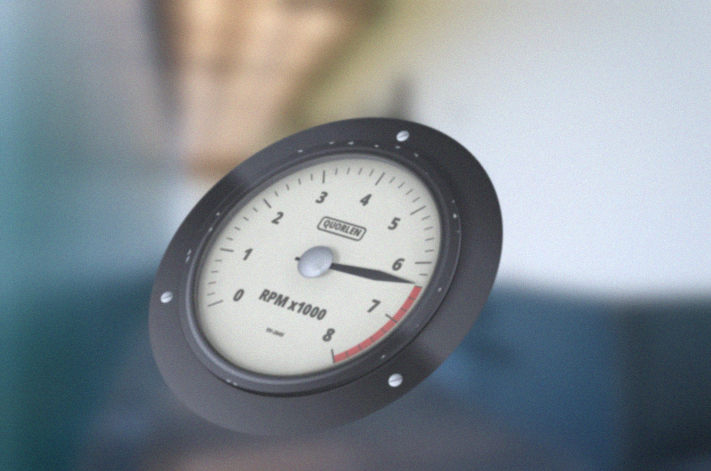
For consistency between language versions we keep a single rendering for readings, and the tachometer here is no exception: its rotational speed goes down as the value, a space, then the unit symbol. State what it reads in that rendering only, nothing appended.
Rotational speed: 6400 rpm
